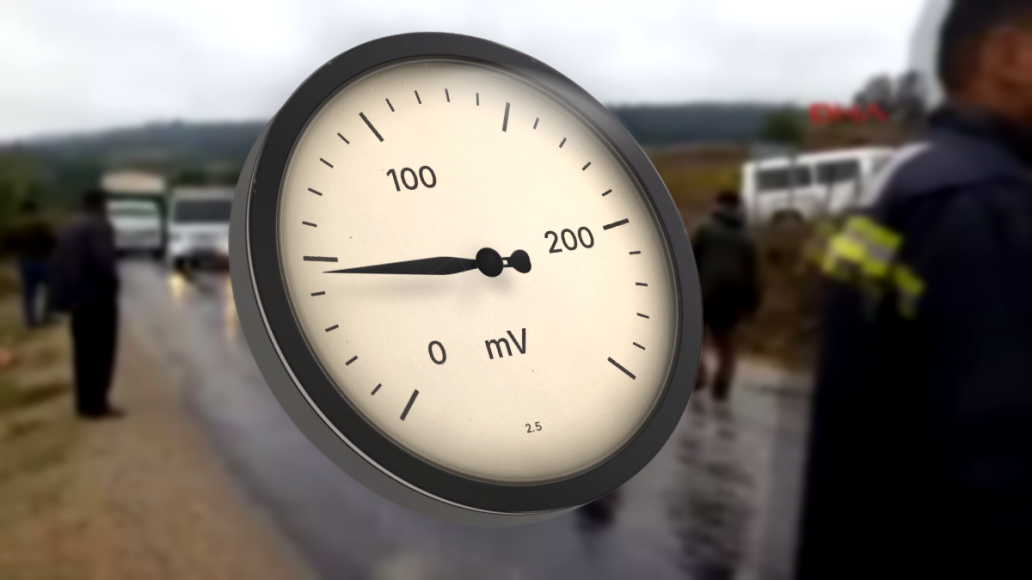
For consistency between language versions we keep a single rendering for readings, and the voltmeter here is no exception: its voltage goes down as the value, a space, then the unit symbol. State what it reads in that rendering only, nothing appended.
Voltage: 45 mV
